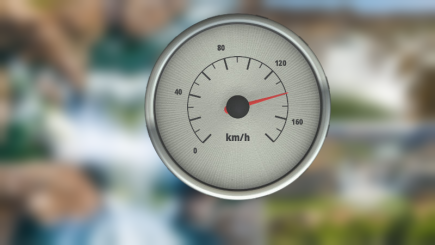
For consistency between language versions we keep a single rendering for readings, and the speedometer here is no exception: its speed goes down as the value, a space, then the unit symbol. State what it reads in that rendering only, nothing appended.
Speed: 140 km/h
